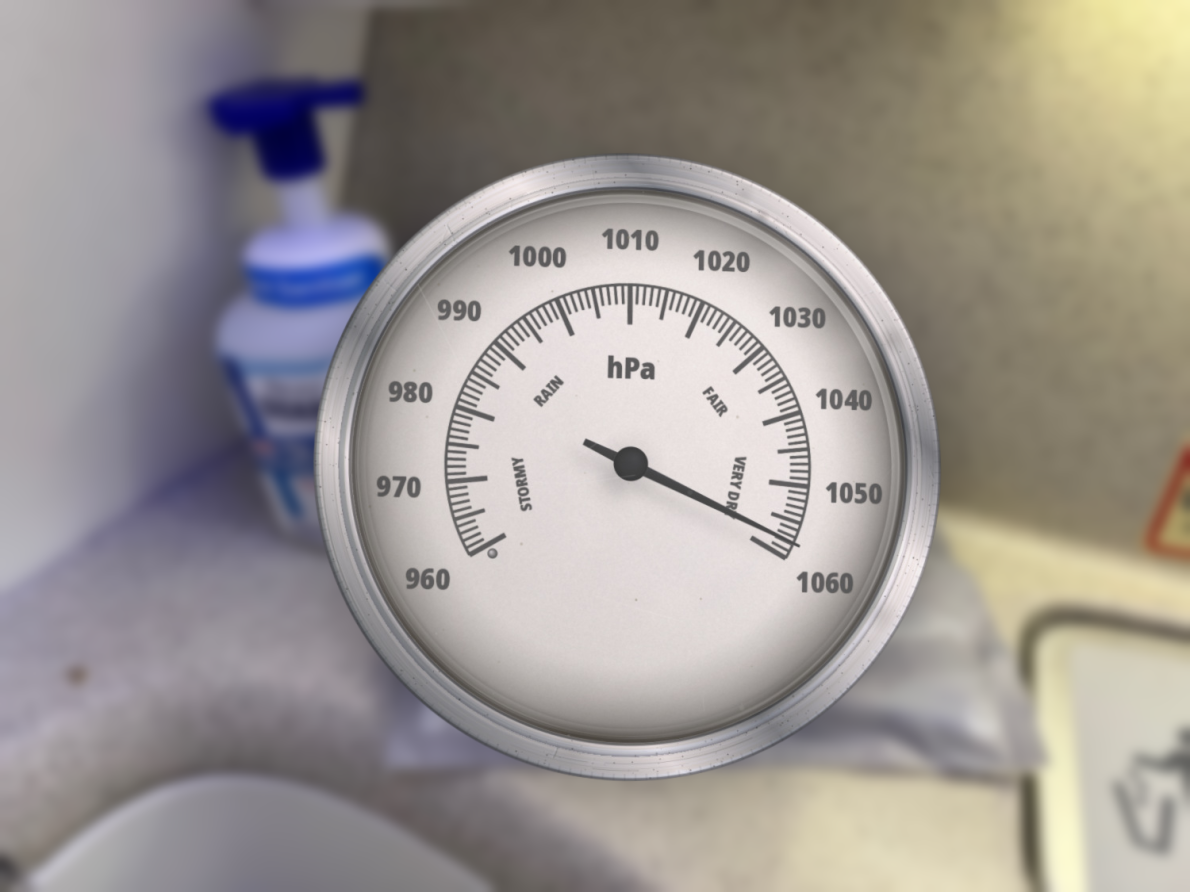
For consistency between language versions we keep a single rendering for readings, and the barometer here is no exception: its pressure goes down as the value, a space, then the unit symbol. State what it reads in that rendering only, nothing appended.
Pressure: 1058 hPa
